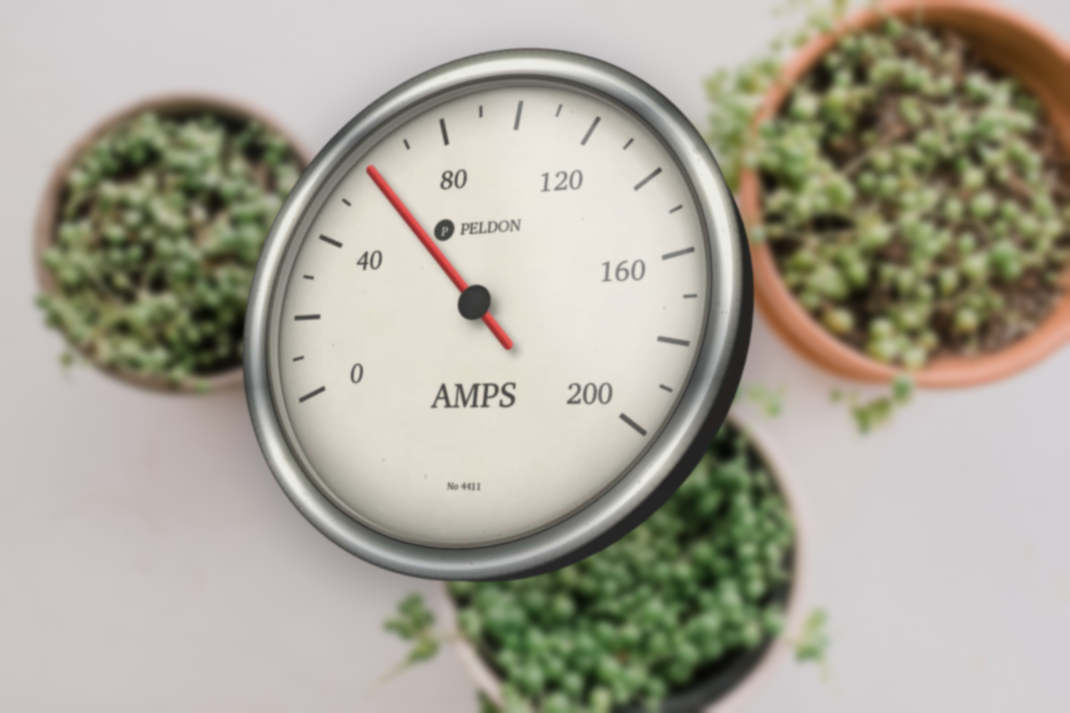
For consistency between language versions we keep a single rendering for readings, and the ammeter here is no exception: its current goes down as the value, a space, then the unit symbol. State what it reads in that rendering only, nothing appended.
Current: 60 A
